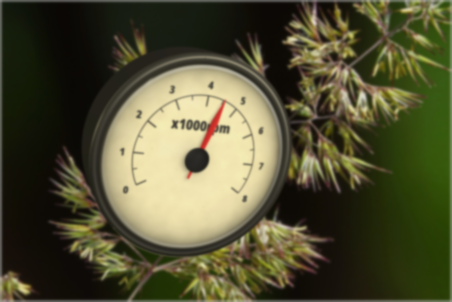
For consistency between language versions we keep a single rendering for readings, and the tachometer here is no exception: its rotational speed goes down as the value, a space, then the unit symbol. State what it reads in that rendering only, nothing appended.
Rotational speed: 4500 rpm
